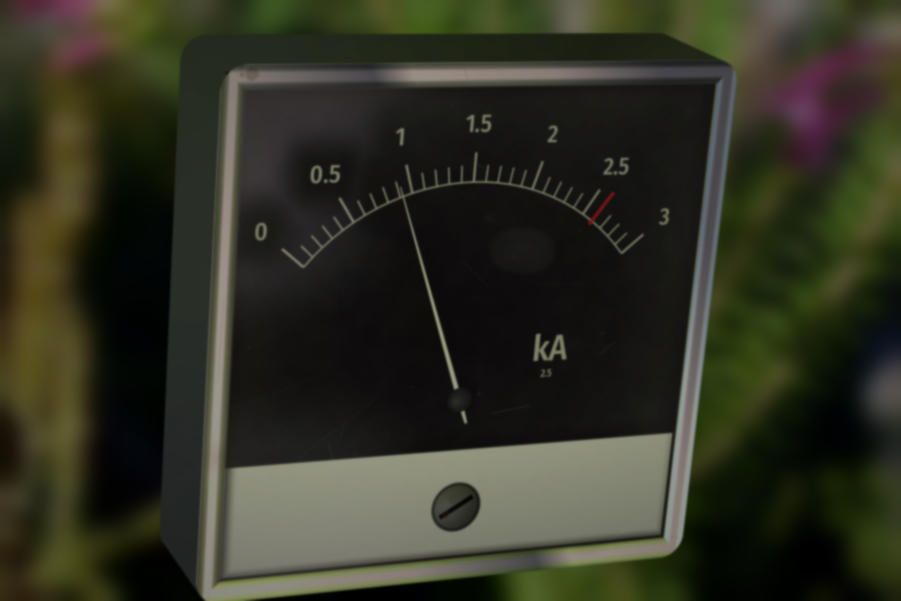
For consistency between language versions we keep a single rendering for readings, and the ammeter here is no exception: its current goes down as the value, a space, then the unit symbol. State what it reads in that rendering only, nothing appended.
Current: 0.9 kA
